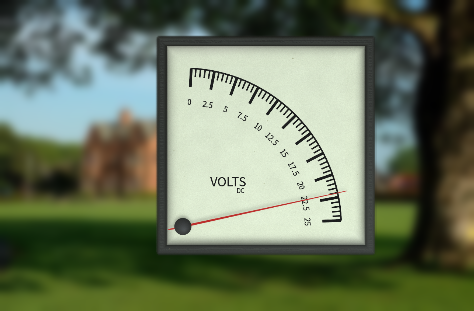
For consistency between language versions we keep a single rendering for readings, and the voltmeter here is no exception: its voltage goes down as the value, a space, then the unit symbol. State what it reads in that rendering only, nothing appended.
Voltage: 22 V
